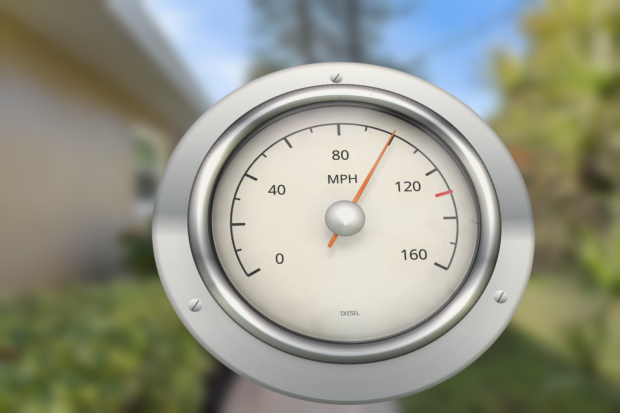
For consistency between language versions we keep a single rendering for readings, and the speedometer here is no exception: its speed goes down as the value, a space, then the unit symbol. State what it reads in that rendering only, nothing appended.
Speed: 100 mph
